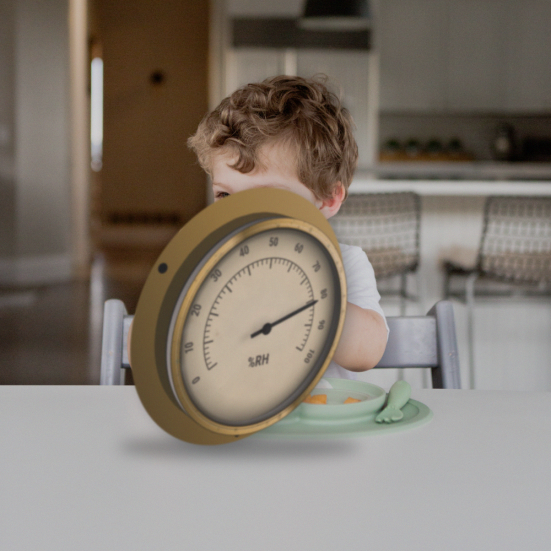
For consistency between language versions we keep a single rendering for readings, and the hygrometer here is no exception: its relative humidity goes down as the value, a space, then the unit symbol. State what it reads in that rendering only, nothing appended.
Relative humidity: 80 %
